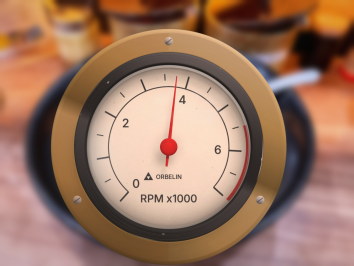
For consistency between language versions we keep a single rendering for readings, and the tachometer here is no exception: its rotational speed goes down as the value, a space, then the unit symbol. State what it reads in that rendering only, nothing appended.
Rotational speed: 3750 rpm
